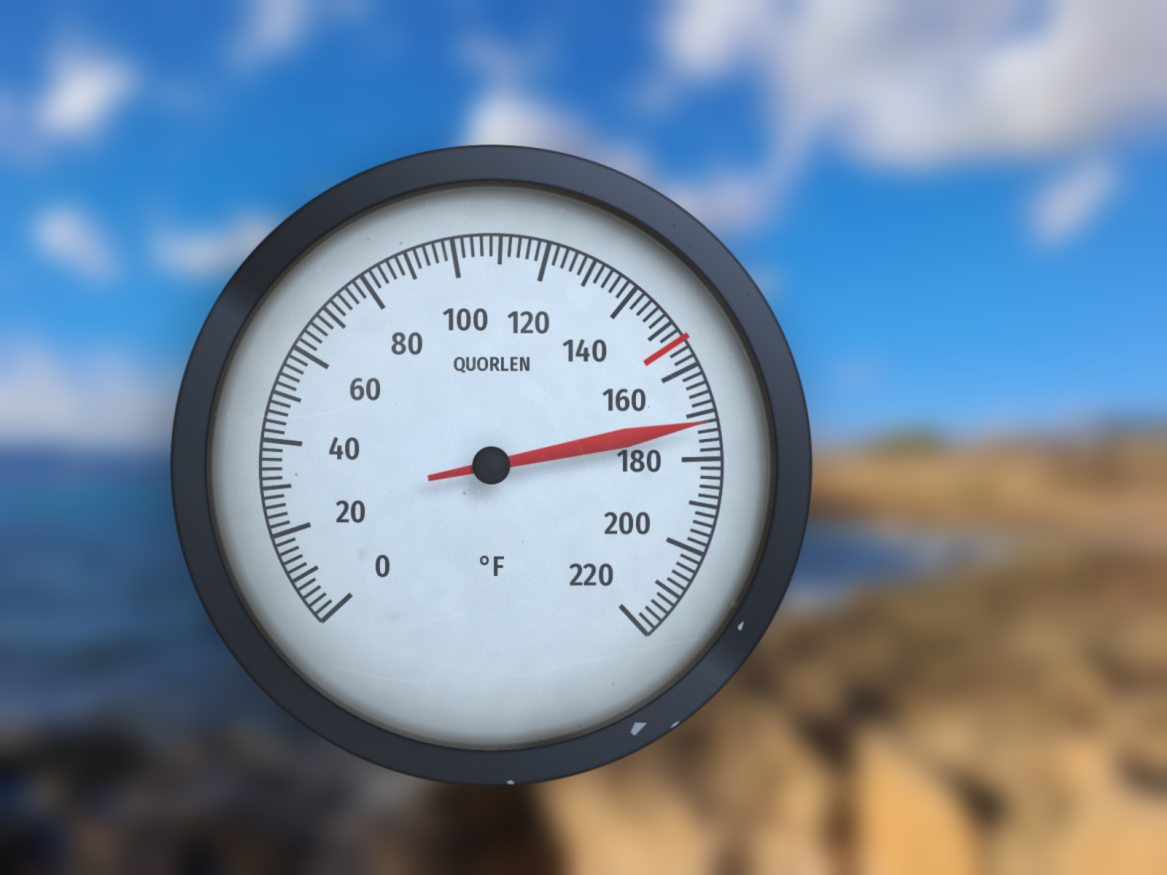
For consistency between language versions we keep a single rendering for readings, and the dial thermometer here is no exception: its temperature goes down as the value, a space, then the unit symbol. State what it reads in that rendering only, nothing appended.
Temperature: 172 °F
